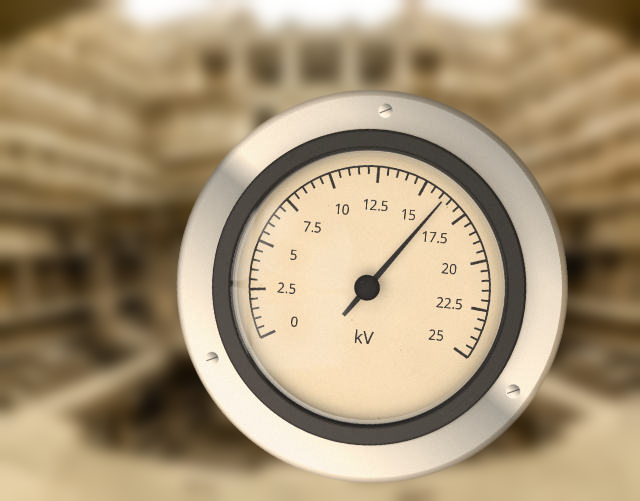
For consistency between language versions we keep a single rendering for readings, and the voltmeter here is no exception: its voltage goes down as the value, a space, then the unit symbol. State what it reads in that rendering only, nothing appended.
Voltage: 16.25 kV
